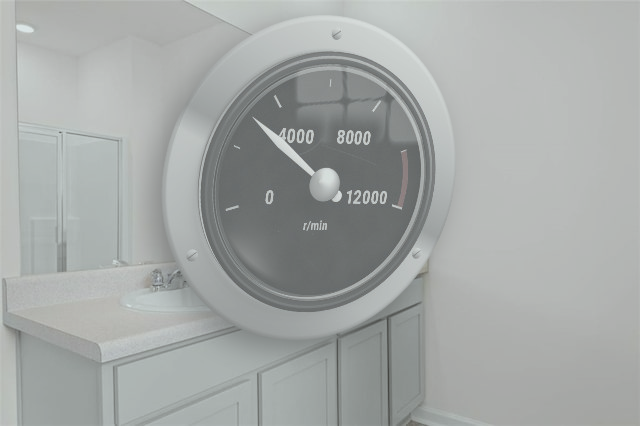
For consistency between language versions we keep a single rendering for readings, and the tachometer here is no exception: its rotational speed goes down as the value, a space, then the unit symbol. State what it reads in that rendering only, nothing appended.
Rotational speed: 3000 rpm
